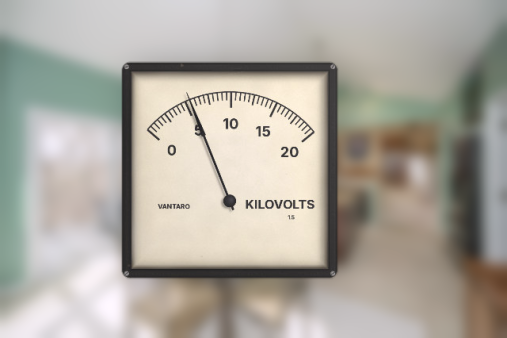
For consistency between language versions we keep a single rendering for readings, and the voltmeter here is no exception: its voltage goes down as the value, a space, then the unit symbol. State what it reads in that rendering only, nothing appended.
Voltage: 5.5 kV
